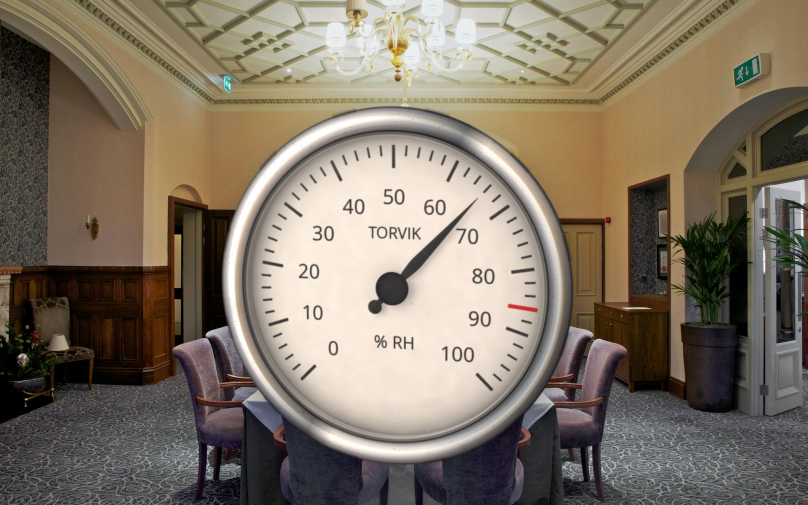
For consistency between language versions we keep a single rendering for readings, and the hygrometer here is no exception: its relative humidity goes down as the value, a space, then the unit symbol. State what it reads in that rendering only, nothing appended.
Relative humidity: 66 %
